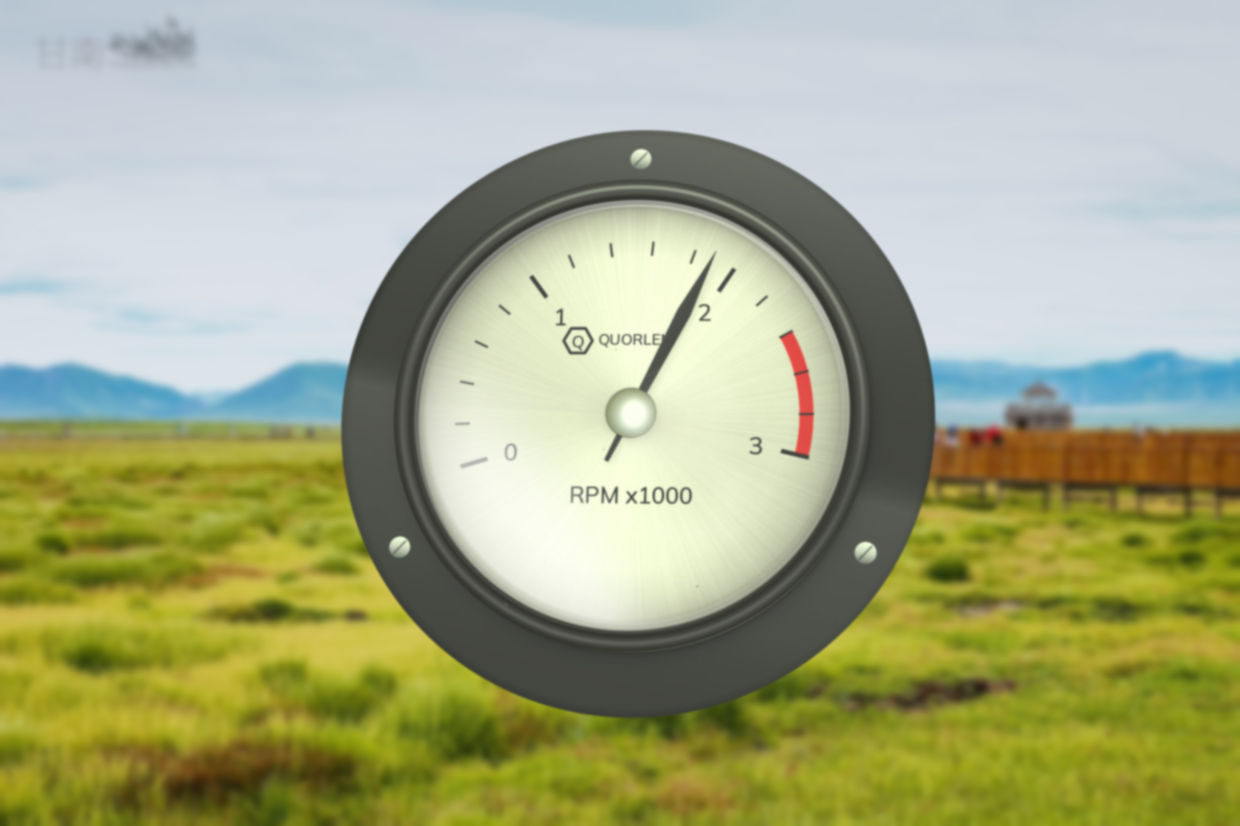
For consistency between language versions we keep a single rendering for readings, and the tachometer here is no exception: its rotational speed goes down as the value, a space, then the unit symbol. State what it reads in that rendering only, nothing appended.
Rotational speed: 1900 rpm
